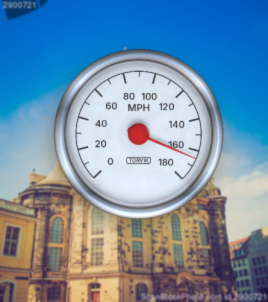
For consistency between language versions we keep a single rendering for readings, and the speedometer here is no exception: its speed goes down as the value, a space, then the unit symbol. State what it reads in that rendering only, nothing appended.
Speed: 165 mph
